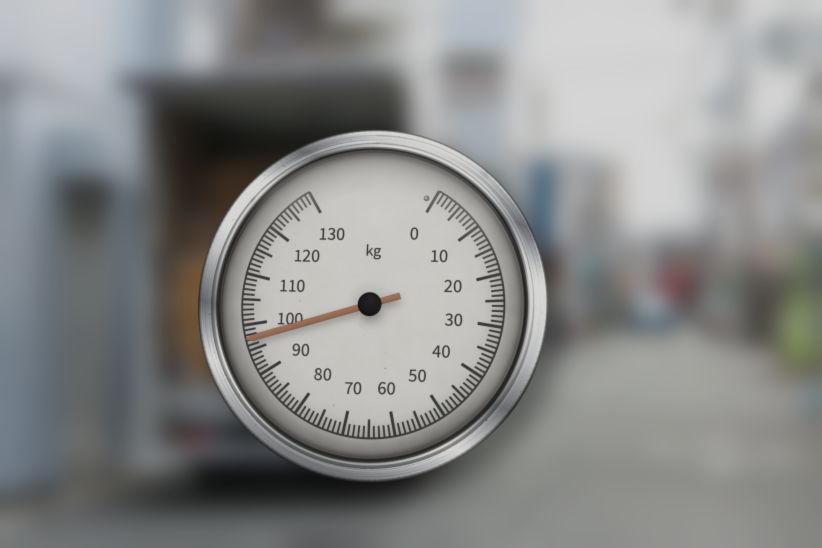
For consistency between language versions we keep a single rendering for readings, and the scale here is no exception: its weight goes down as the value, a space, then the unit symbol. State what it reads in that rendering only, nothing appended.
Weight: 97 kg
